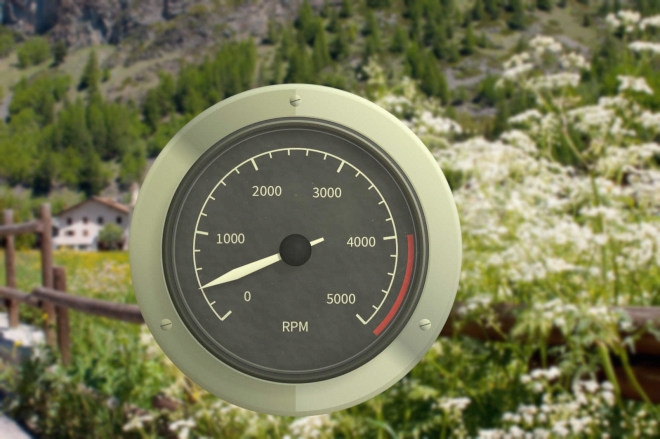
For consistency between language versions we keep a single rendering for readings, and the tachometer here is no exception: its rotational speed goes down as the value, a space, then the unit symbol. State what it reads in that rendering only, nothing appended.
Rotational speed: 400 rpm
